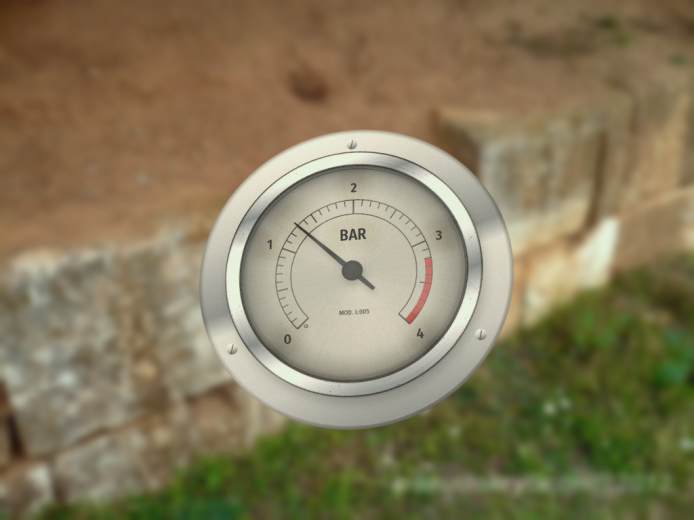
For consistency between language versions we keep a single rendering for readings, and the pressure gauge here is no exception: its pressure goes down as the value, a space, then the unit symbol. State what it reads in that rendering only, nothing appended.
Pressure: 1.3 bar
